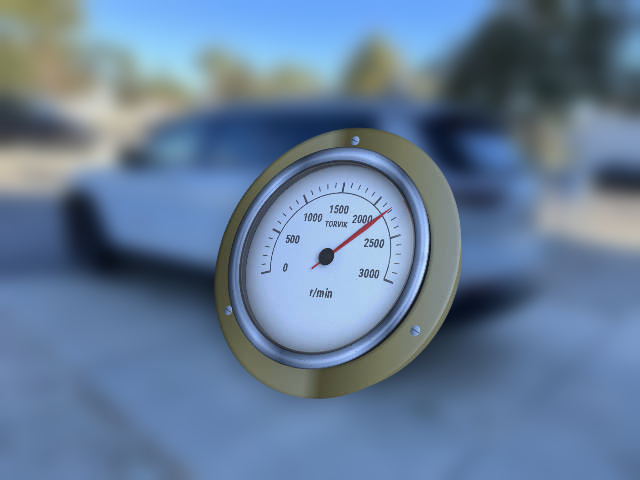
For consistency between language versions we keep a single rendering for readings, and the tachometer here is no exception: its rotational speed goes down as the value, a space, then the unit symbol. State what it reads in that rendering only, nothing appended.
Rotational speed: 2200 rpm
